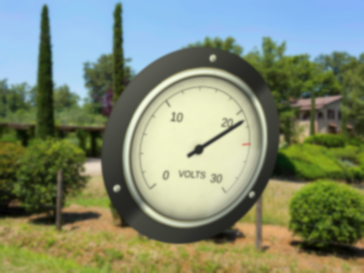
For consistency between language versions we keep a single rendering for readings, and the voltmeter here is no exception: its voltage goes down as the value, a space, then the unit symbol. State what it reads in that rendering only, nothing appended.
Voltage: 21 V
